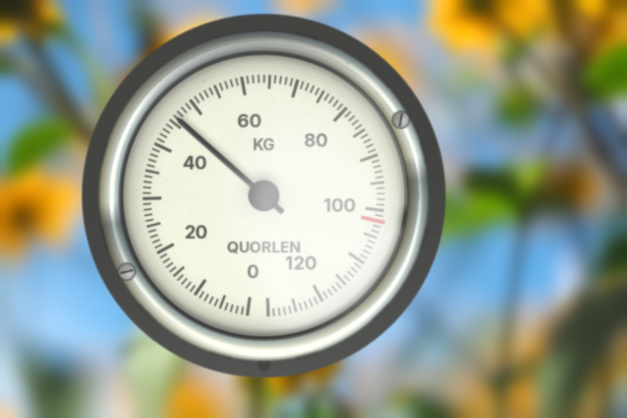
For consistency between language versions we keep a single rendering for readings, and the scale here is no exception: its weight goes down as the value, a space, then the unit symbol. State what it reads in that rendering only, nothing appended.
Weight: 46 kg
